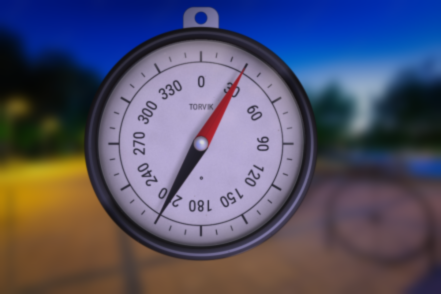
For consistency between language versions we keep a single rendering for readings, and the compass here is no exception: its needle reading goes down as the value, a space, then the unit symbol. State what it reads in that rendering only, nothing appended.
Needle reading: 30 °
